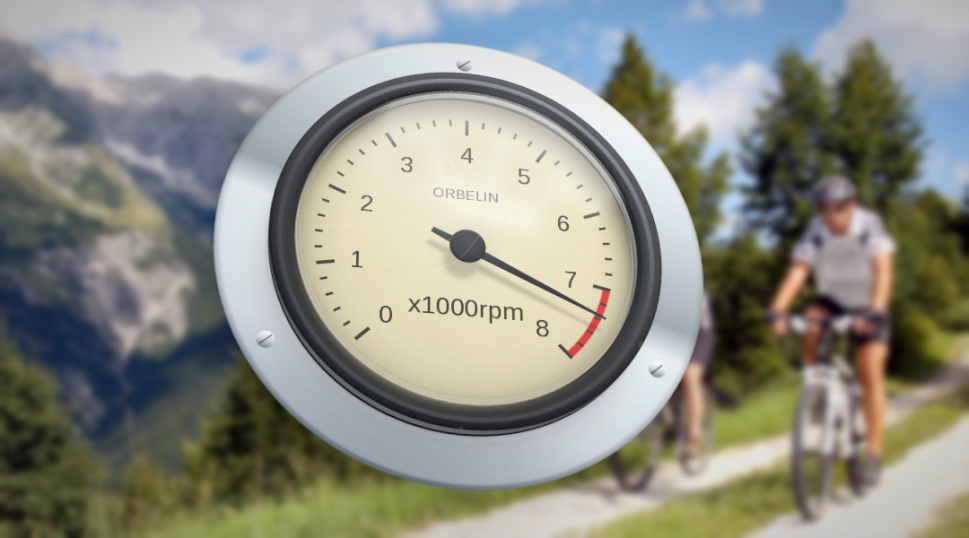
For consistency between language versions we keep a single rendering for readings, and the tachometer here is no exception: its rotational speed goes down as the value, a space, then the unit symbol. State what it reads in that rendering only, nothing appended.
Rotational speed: 7400 rpm
